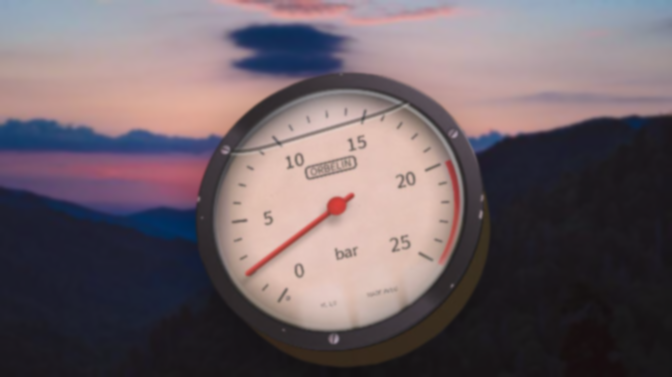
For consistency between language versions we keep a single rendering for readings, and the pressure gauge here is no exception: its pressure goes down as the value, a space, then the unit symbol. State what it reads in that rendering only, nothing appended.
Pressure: 2 bar
